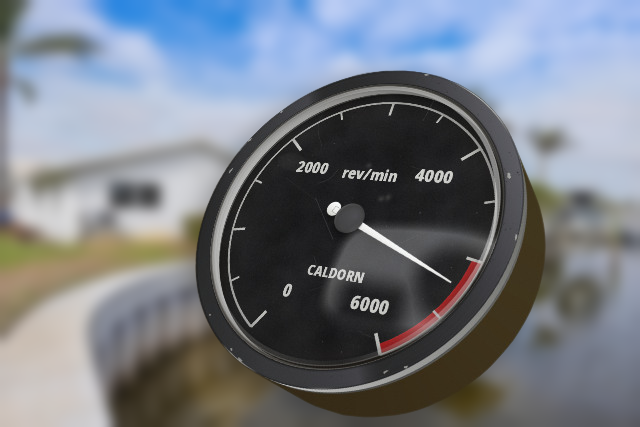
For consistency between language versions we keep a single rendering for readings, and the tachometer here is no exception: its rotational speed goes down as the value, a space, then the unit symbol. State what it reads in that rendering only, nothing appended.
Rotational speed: 5250 rpm
